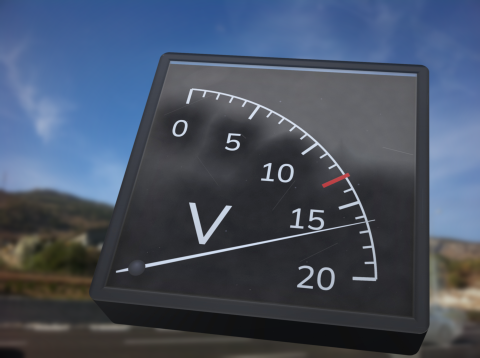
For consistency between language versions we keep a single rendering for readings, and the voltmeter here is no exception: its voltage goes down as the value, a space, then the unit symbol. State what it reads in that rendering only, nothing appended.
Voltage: 16.5 V
